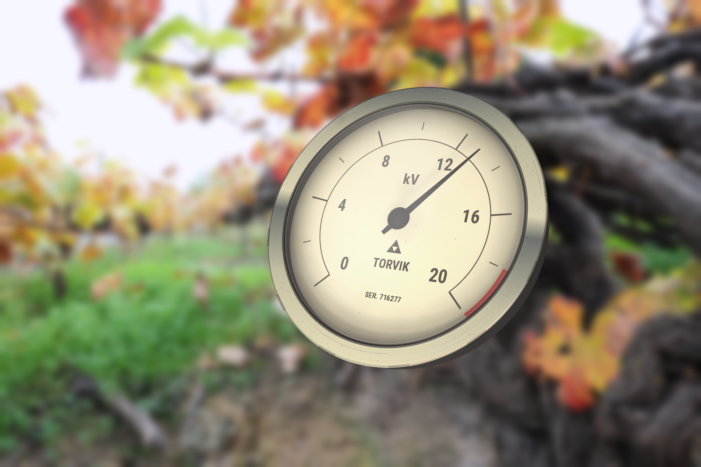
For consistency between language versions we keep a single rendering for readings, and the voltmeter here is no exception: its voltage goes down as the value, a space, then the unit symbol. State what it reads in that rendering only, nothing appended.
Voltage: 13 kV
